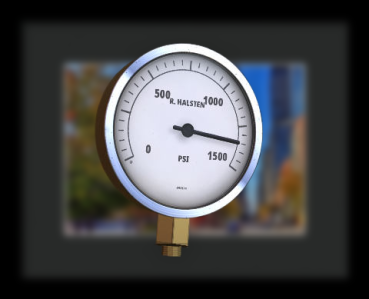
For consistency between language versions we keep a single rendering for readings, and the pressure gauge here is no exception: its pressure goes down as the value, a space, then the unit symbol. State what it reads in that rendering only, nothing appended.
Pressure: 1350 psi
